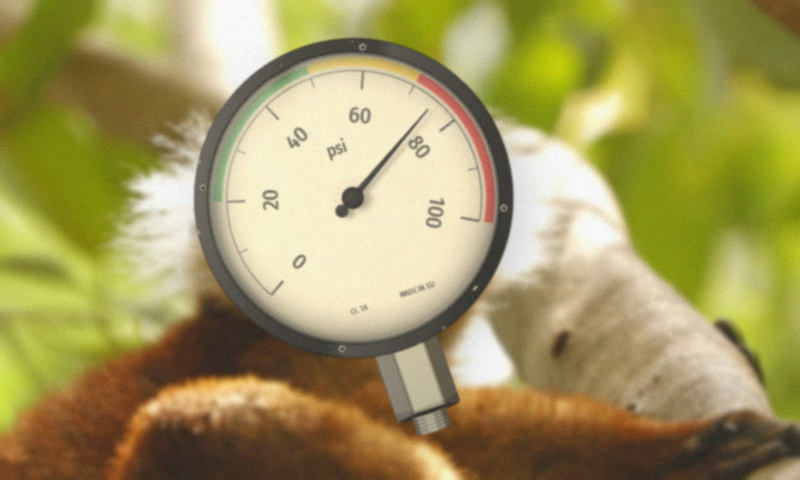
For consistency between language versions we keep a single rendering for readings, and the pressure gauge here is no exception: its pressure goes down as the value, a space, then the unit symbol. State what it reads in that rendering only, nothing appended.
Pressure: 75 psi
